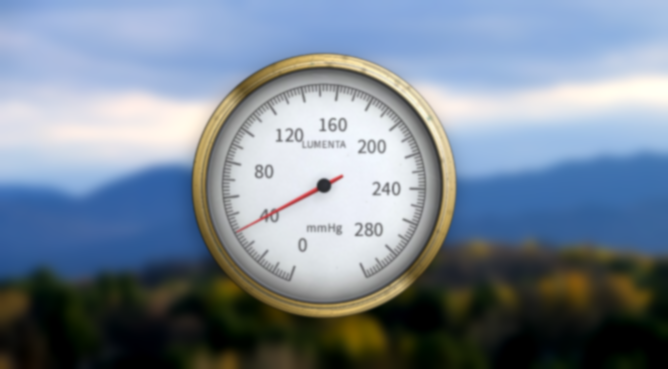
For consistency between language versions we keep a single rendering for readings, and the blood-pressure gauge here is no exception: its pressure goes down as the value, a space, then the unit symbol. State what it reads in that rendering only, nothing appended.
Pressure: 40 mmHg
